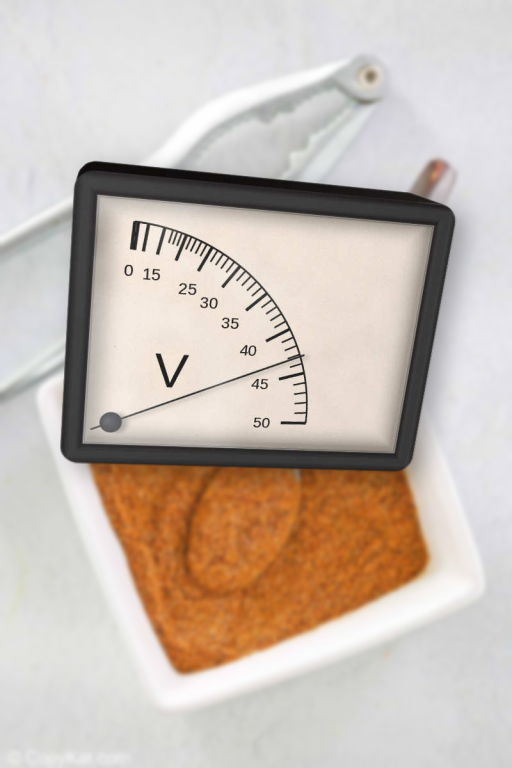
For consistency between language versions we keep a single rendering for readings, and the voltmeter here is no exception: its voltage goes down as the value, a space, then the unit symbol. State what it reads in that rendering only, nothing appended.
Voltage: 43 V
